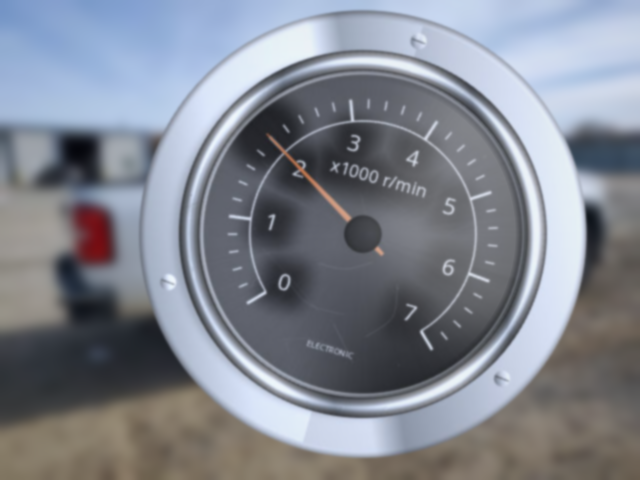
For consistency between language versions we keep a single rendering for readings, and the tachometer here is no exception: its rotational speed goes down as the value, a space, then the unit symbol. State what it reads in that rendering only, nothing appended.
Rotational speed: 2000 rpm
